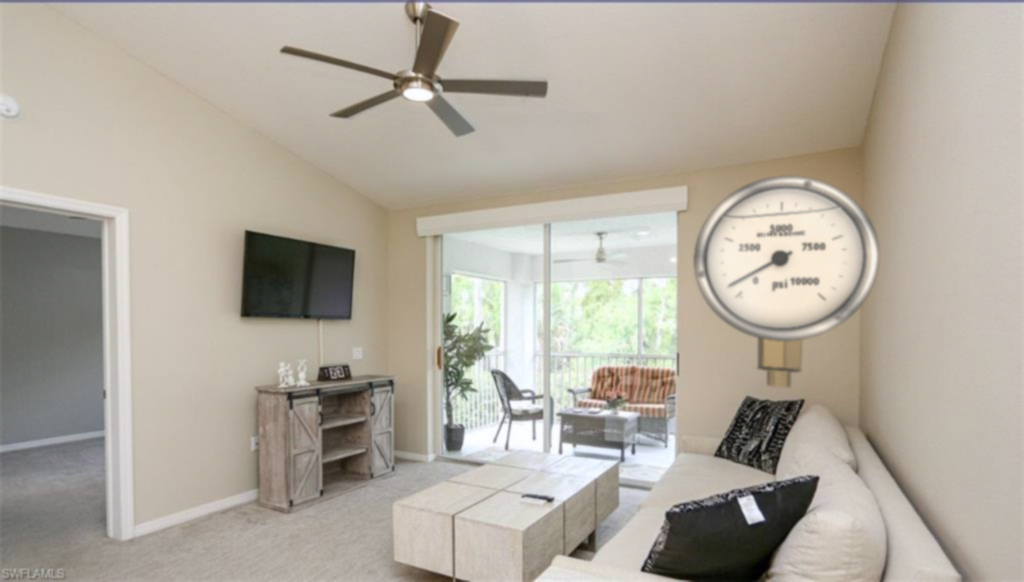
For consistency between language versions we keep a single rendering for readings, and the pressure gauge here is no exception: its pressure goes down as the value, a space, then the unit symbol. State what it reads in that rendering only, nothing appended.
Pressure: 500 psi
